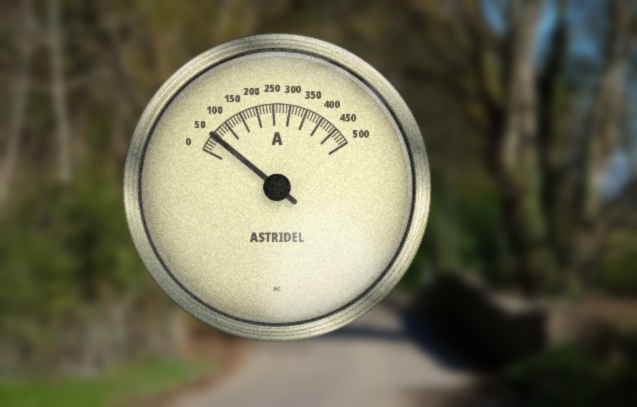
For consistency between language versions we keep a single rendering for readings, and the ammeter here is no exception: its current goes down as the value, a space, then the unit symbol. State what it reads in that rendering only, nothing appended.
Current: 50 A
